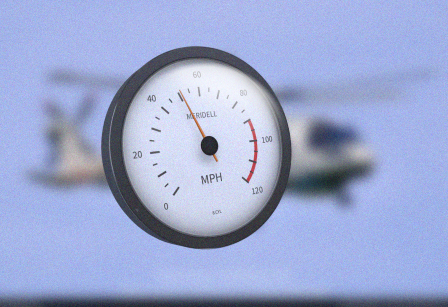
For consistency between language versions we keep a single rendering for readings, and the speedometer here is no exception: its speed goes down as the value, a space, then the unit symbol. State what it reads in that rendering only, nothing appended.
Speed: 50 mph
